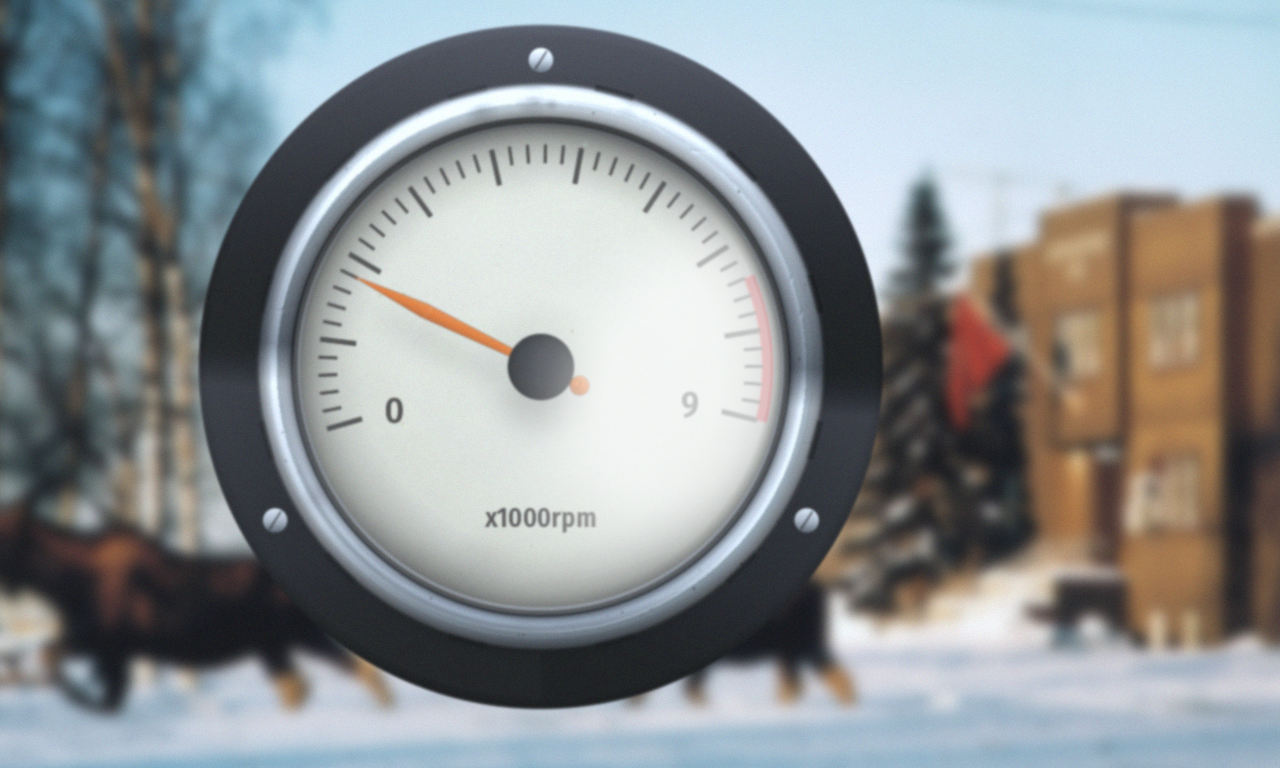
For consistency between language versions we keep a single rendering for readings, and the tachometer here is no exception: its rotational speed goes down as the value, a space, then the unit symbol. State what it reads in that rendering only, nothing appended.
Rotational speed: 1800 rpm
